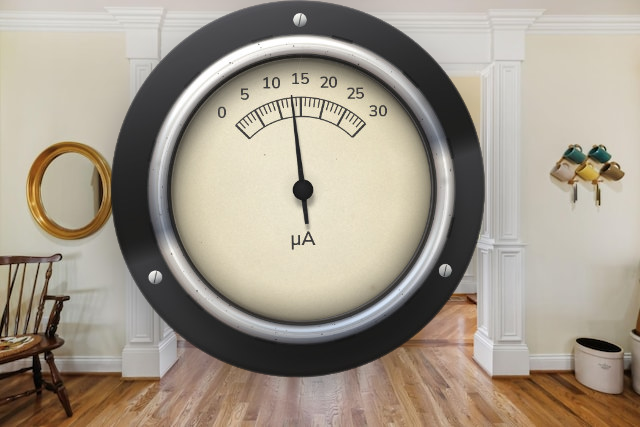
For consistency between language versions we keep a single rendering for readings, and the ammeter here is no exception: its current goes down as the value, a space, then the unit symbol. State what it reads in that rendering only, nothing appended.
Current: 13 µA
